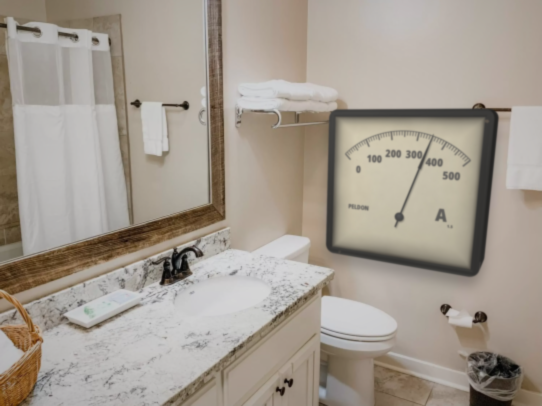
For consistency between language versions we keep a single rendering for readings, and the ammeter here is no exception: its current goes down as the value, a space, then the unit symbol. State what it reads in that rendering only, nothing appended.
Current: 350 A
